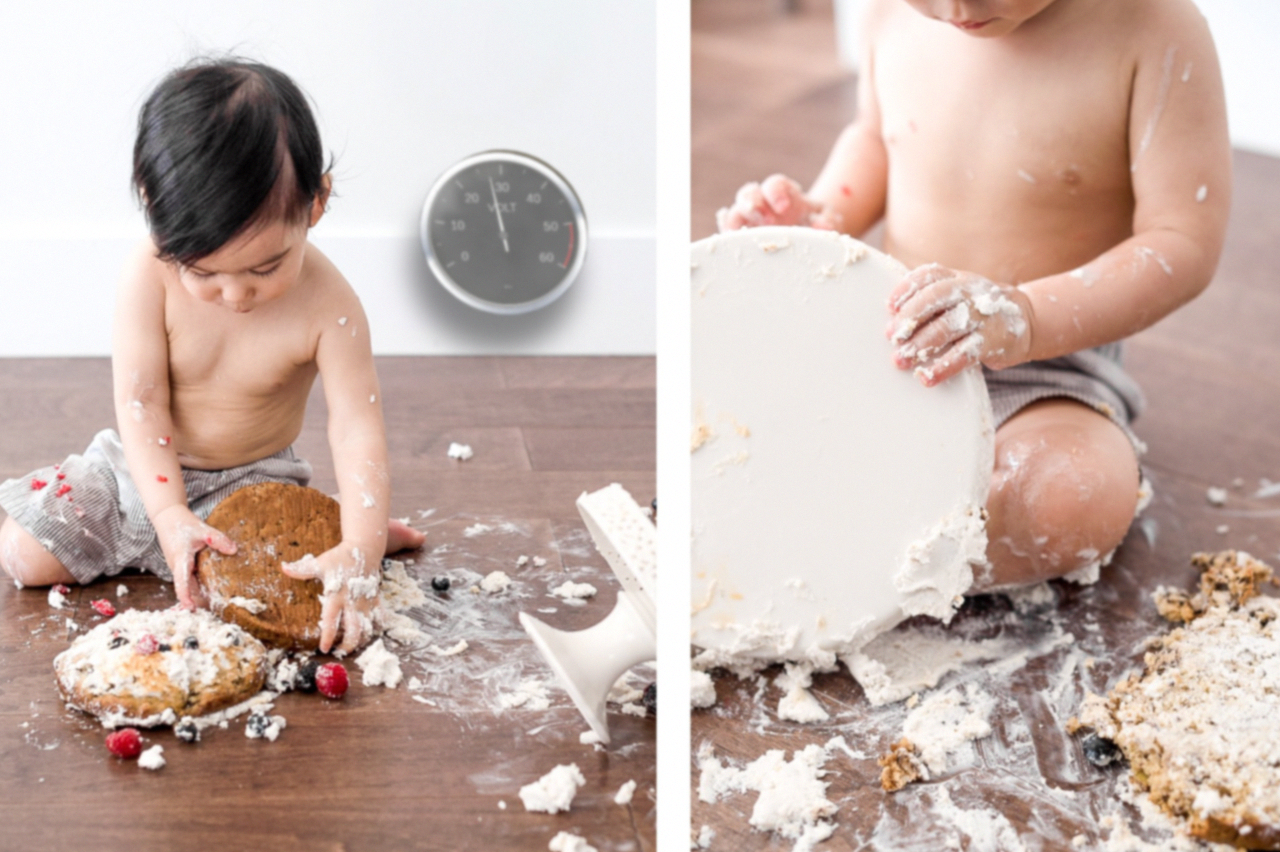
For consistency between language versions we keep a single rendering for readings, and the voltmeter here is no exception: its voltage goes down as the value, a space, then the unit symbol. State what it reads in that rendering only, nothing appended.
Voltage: 27.5 V
